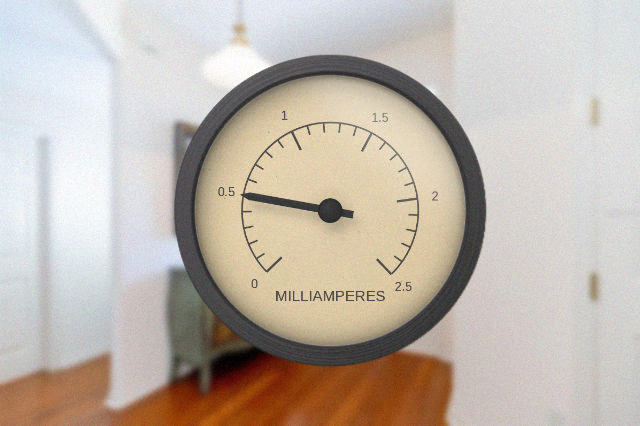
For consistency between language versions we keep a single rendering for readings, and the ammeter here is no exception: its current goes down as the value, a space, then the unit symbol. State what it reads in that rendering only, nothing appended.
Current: 0.5 mA
